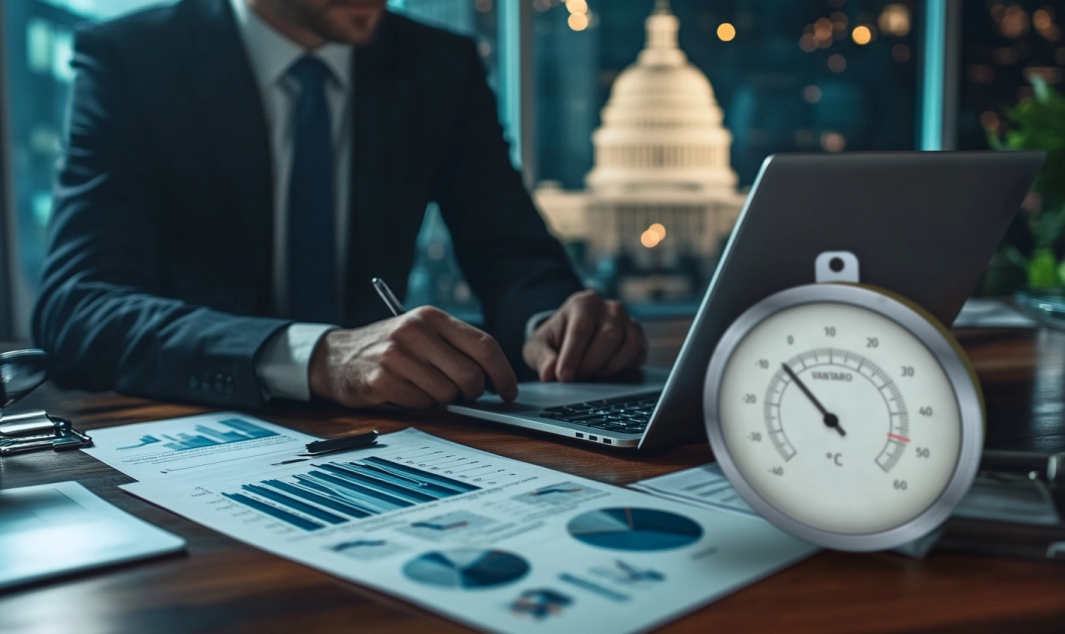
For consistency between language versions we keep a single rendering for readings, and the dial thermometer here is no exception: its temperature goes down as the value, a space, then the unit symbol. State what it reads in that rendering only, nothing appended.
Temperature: -5 °C
